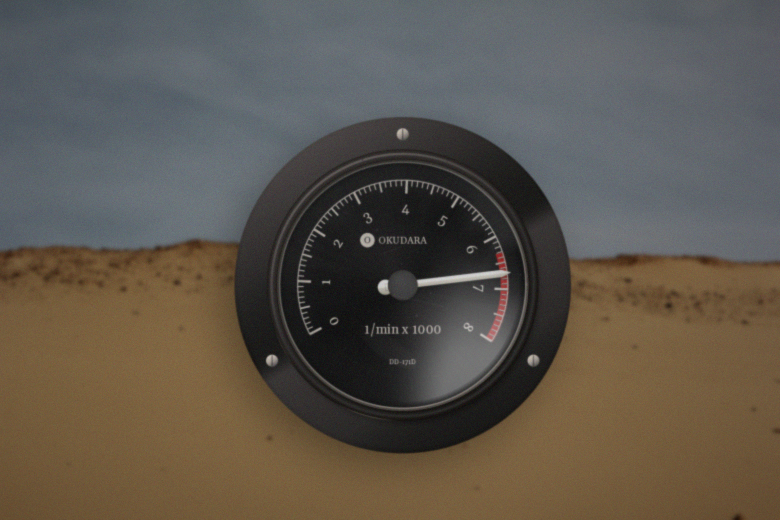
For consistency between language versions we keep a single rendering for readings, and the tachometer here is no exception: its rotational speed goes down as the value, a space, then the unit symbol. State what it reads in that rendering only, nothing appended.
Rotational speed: 6700 rpm
